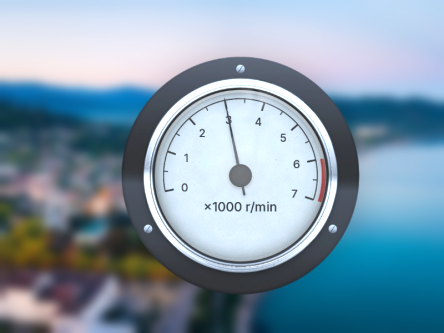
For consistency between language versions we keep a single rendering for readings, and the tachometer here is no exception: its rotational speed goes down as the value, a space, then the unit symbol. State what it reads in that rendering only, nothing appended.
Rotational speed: 3000 rpm
